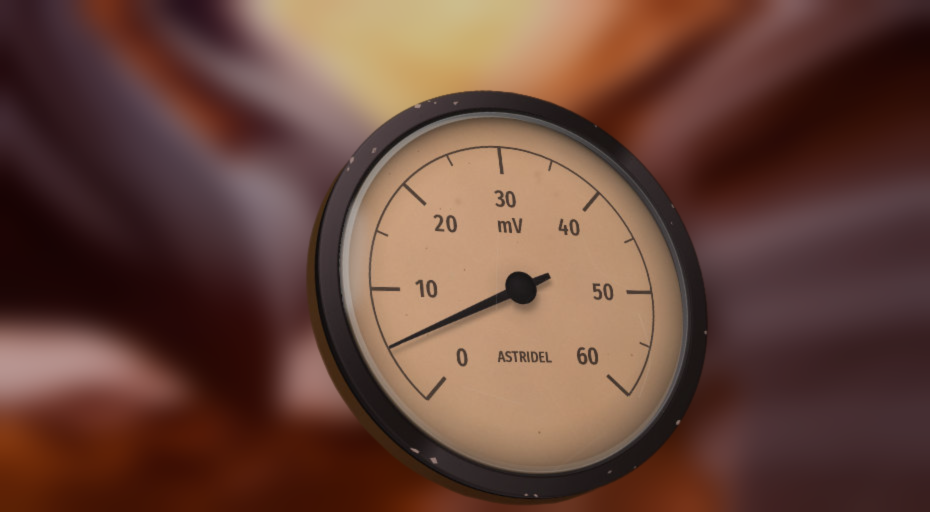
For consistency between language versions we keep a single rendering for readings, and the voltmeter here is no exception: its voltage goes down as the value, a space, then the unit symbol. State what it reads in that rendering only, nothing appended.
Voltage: 5 mV
